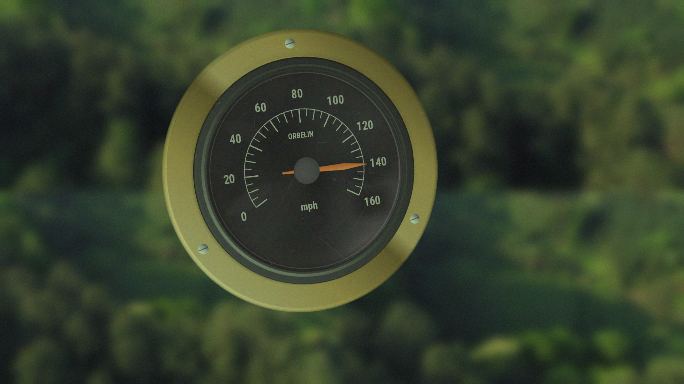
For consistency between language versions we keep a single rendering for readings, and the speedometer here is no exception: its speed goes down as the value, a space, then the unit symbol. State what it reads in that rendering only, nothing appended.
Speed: 140 mph
